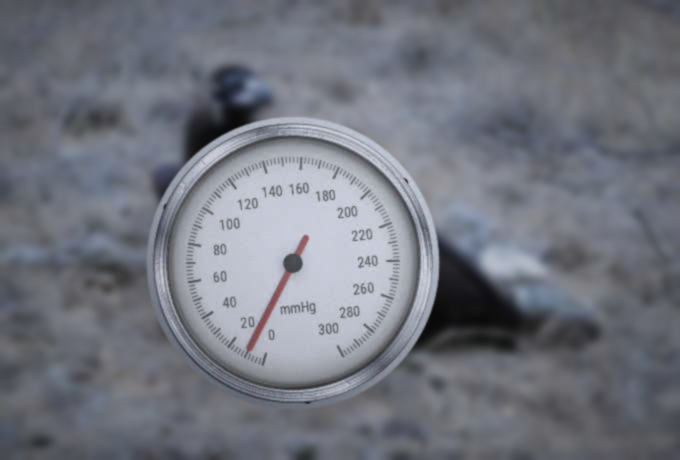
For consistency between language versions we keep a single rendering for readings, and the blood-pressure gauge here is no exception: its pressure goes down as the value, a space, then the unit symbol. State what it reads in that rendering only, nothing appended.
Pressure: 10 mmHg
